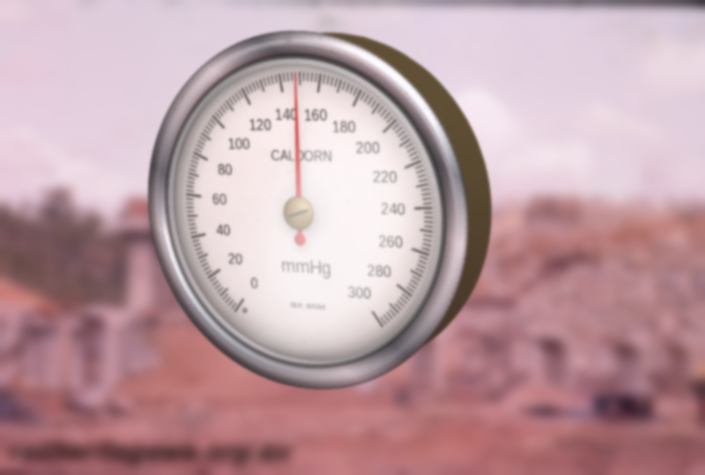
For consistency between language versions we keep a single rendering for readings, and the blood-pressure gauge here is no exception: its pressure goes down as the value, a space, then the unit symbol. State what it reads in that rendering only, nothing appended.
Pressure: 150 mmHg
